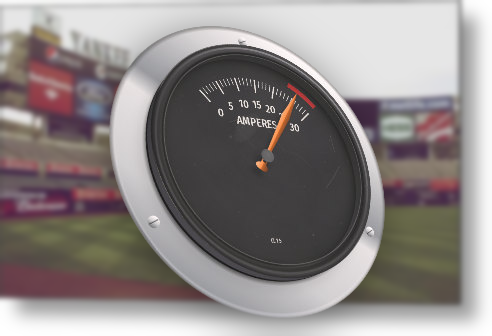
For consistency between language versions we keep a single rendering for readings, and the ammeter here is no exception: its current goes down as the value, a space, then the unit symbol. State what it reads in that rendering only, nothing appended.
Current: 25 A
